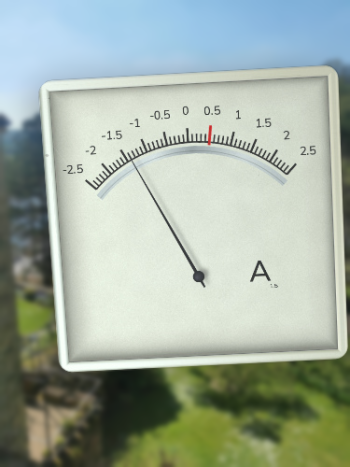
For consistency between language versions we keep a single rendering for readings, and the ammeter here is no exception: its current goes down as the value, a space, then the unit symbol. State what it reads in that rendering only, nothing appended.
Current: -1.4 A
